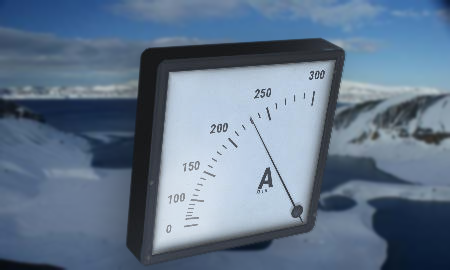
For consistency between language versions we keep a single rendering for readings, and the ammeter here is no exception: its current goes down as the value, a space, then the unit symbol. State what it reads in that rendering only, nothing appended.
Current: 230 A
